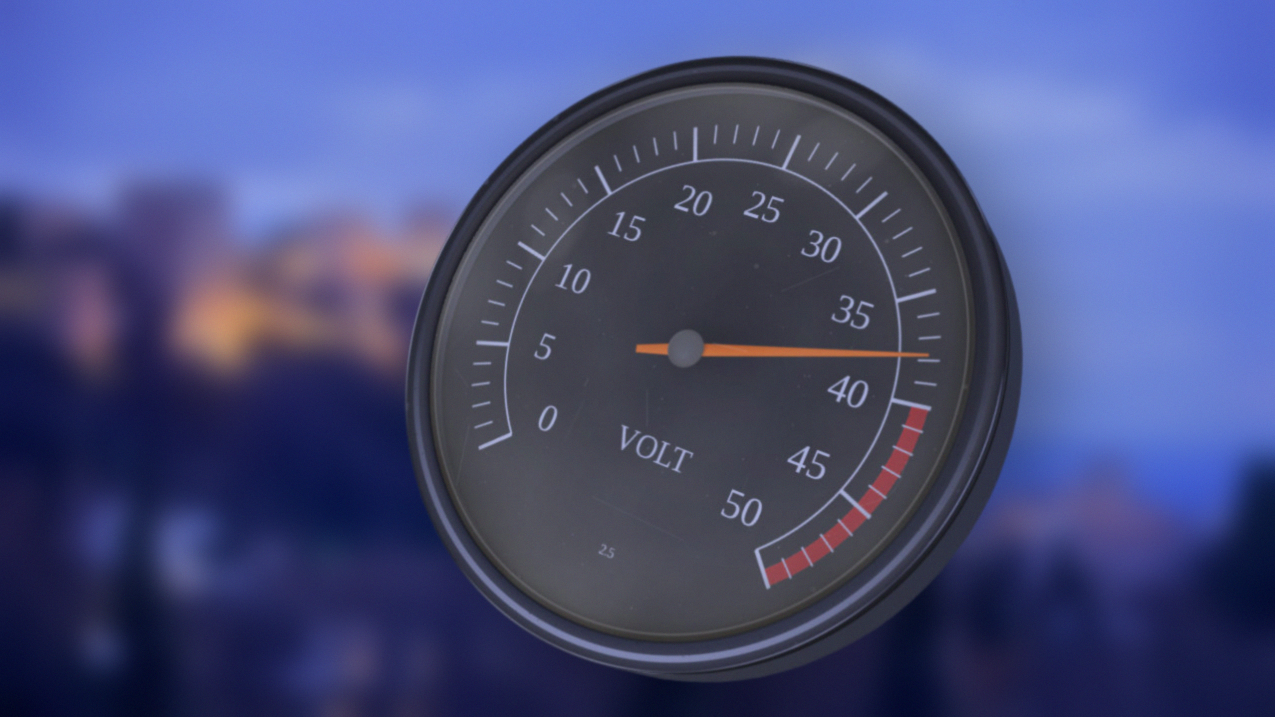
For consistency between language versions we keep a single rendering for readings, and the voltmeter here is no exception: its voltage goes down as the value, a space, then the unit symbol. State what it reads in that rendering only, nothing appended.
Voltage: 38 V
